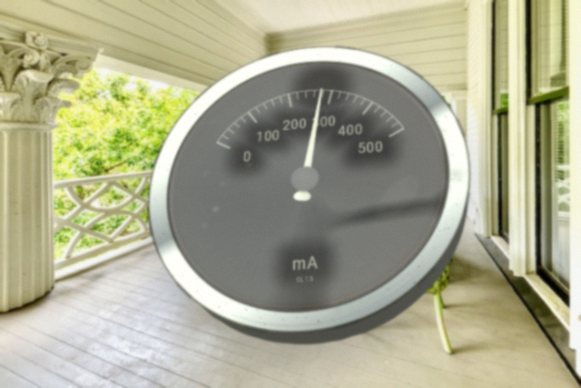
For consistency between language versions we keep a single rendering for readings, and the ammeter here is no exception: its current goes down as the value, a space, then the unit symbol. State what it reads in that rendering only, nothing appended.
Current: 280 mA
